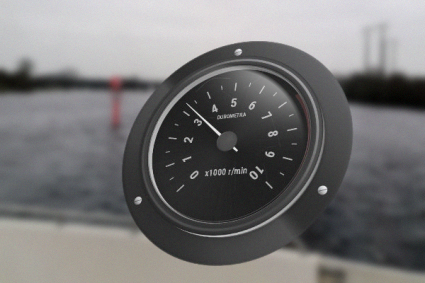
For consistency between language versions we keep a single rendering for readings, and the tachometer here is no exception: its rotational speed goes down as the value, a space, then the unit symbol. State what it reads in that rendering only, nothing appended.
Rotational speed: 3250 rpm
